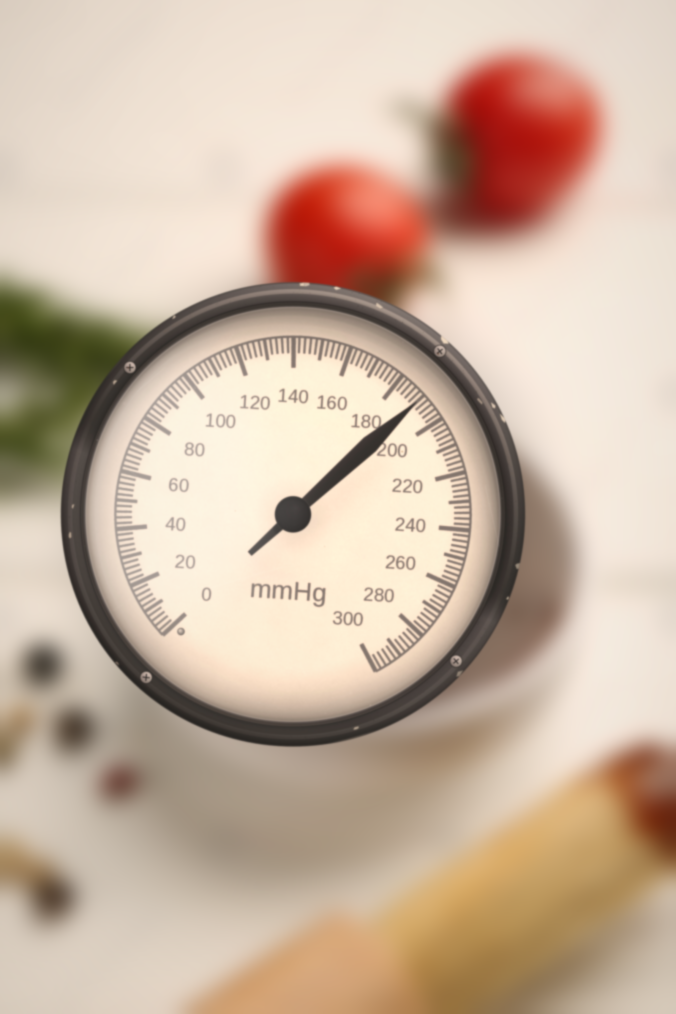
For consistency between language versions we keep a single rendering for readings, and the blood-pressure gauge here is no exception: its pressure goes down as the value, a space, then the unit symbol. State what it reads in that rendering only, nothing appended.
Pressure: 190 mmHg
